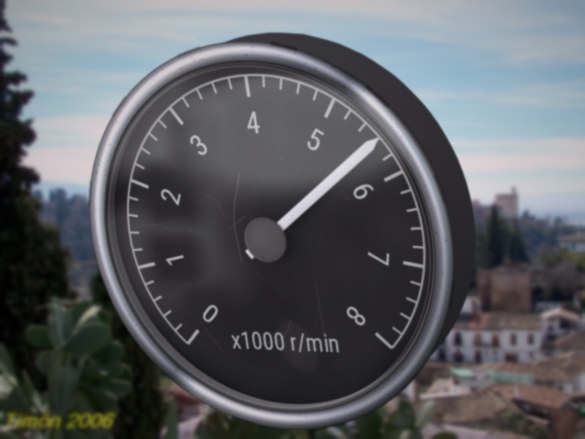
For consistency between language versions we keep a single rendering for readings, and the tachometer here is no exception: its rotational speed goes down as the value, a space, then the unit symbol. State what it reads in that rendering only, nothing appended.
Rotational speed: 5600 rpm
